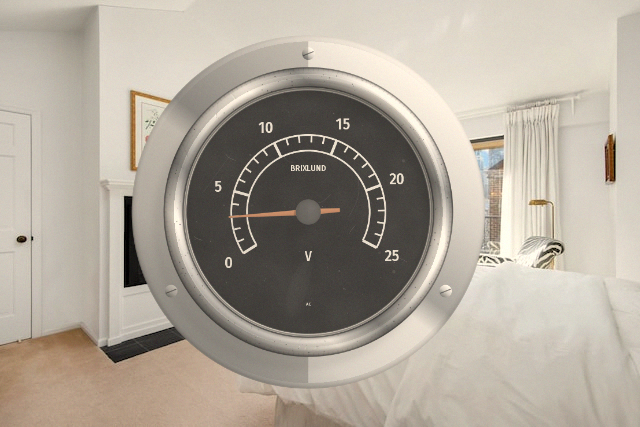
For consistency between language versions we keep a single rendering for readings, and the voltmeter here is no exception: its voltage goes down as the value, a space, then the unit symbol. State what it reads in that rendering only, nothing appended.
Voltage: 3 V
